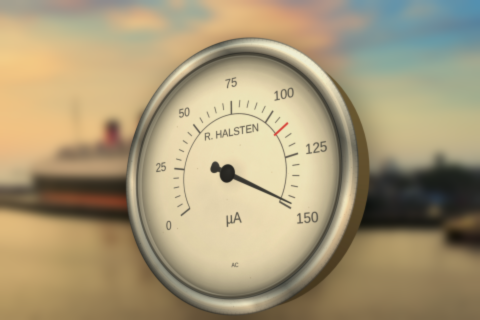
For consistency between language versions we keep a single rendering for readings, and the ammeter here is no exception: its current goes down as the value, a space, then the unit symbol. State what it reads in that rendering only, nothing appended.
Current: 147.5 µA
